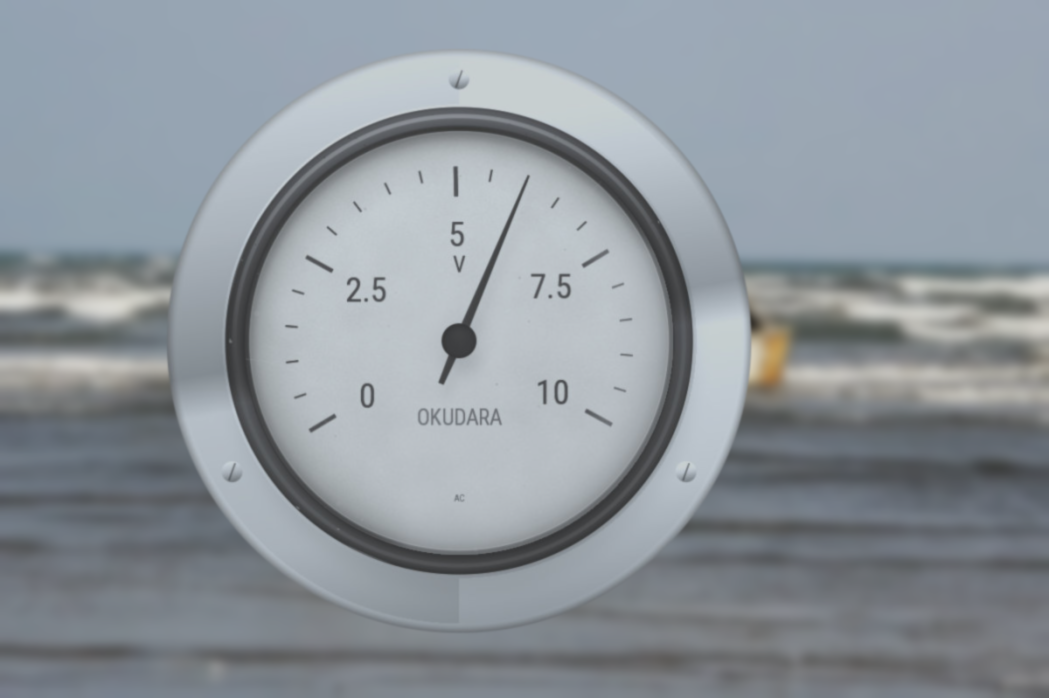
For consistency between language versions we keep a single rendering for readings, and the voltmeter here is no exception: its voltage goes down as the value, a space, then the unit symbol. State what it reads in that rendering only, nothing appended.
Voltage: 6 V
